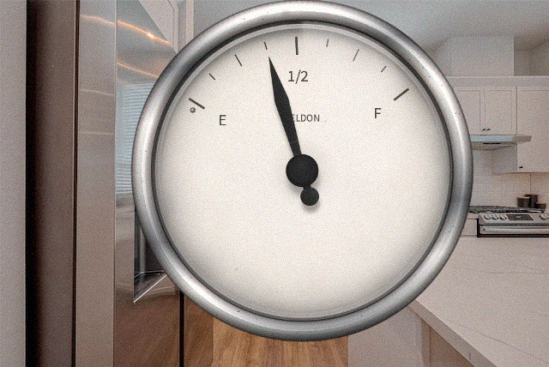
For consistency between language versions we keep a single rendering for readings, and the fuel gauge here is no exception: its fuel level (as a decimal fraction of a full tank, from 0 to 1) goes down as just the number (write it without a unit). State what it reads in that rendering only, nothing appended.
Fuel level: 0.375
